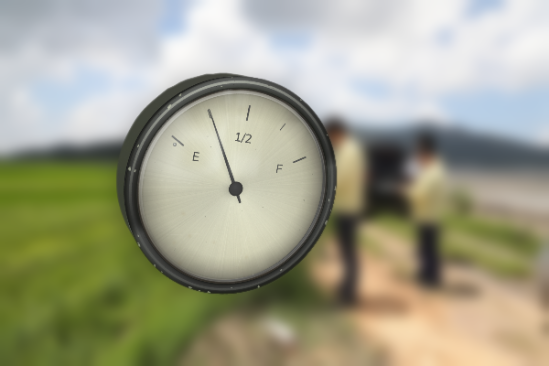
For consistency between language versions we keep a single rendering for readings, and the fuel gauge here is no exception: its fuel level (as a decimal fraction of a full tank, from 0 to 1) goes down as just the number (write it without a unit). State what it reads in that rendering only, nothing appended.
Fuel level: 0.25
